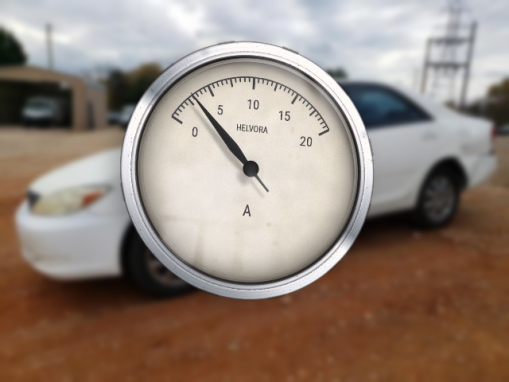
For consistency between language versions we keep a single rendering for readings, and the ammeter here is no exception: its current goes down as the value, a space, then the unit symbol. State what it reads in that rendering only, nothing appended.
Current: 3 A
